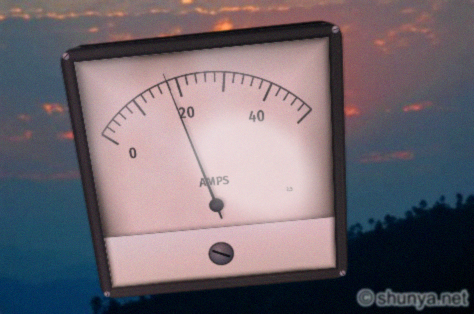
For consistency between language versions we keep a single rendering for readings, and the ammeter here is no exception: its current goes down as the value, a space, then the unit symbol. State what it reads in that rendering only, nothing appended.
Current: 18 A
